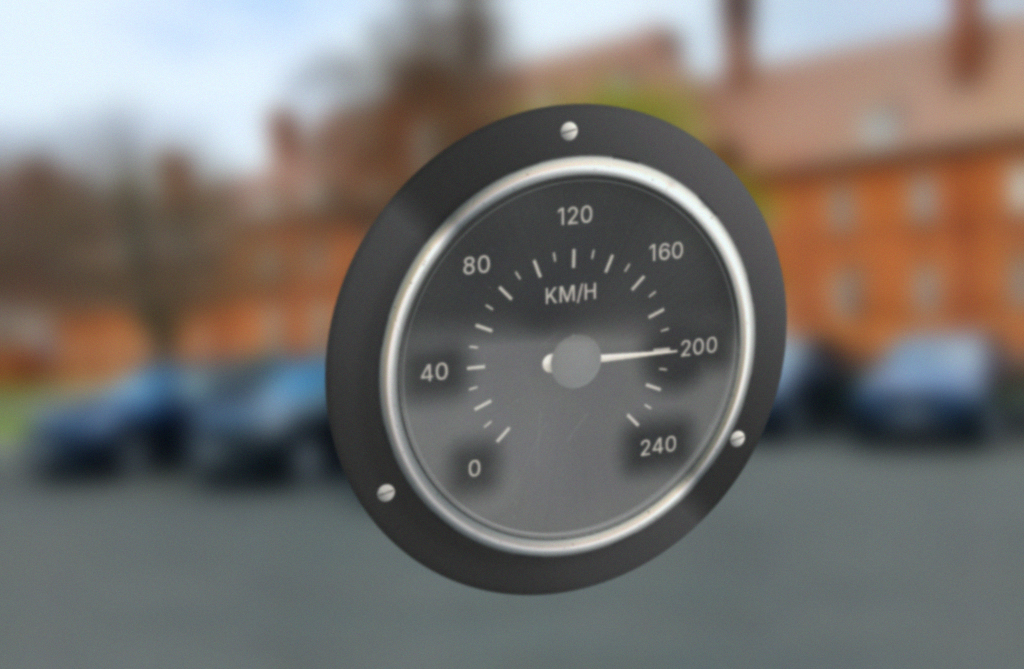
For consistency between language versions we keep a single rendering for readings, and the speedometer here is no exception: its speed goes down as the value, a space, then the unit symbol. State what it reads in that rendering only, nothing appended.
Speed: 200 km/h
